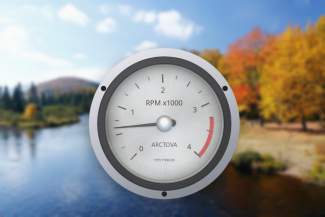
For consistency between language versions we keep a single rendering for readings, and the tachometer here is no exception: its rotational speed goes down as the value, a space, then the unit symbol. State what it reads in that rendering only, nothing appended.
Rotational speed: 625 rpm
